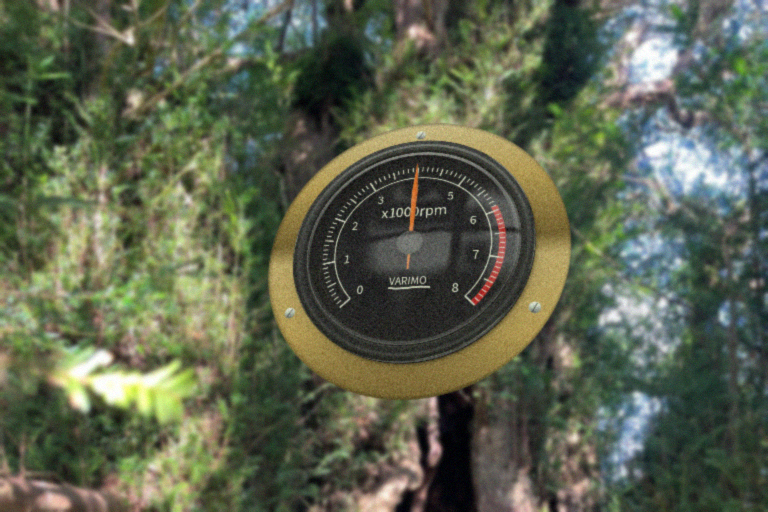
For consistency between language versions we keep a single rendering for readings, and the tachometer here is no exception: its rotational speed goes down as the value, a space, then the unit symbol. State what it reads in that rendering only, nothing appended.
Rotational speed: 4000 rpm
